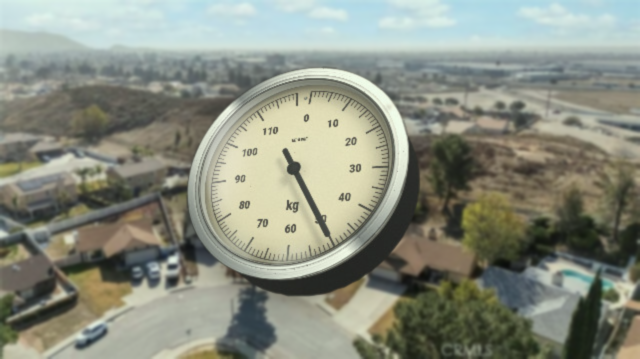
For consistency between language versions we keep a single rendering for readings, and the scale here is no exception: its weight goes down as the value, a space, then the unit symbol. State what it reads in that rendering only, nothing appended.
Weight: 50 kg
